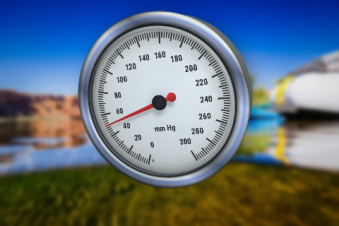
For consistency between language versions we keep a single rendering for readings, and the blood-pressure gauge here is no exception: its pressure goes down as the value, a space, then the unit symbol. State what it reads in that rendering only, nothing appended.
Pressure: 50 mmHg
